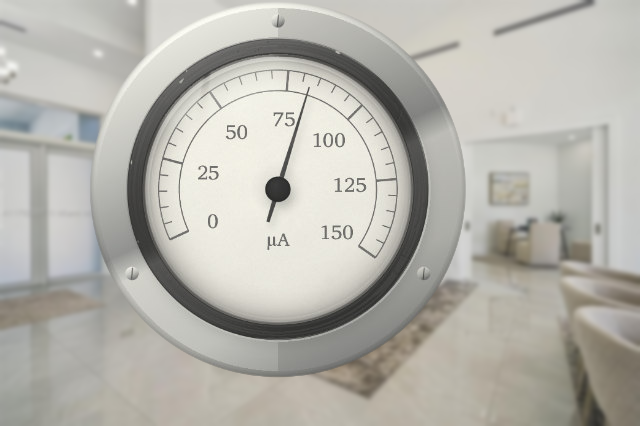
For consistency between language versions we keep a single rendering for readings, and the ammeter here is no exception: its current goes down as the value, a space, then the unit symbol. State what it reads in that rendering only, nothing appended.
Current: 82.5 µA
